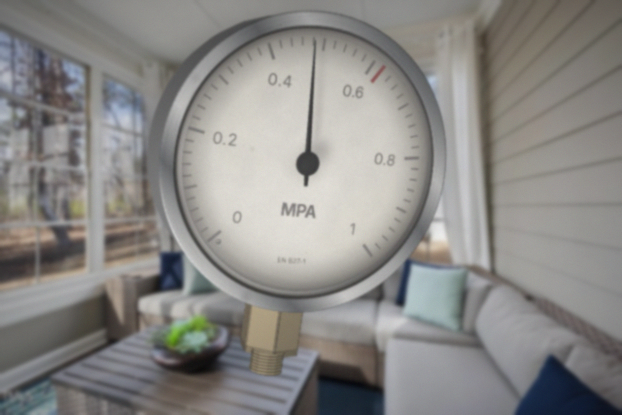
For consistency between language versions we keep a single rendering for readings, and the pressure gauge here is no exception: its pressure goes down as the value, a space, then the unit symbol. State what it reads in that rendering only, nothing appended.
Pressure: 0.48 MPa
